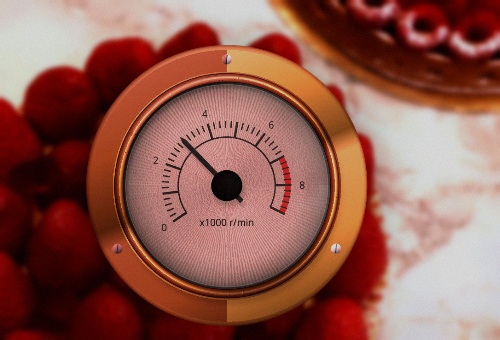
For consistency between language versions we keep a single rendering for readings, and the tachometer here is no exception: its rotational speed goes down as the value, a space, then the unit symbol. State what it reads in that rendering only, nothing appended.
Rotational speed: 3000 rpm
